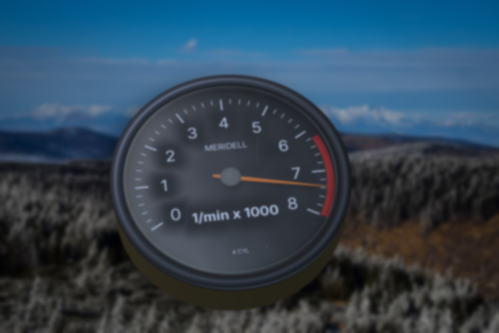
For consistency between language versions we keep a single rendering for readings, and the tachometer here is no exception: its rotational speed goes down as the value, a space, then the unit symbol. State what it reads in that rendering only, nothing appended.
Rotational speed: 7400 rpm
